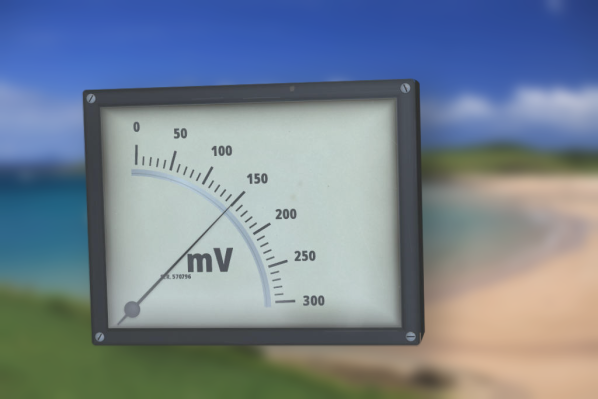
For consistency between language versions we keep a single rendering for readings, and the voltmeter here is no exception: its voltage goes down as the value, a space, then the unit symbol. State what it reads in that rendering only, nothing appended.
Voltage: 150 mV
